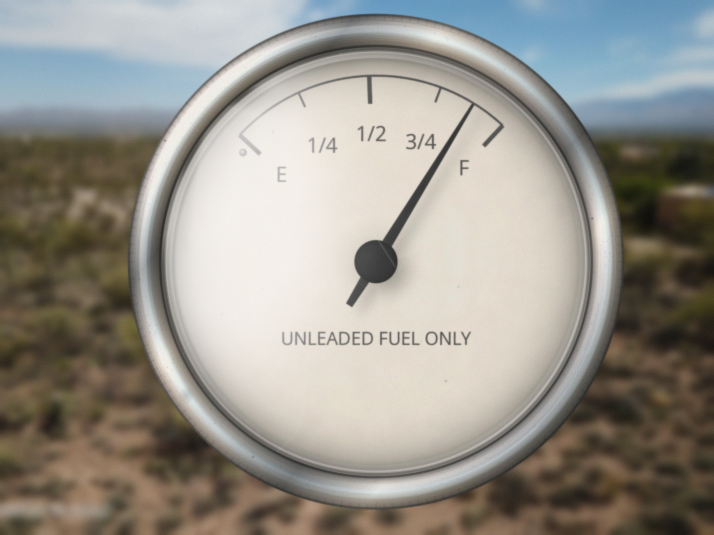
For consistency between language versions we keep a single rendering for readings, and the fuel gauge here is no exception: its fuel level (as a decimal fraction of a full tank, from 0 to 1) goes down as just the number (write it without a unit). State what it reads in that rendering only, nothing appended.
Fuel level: 0.875
